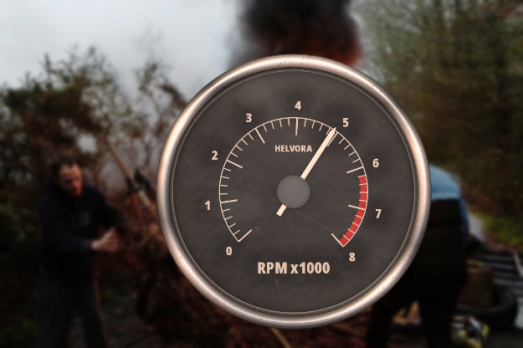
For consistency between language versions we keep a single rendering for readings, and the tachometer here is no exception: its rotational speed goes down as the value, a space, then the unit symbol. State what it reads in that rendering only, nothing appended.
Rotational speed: 4900 rpm
